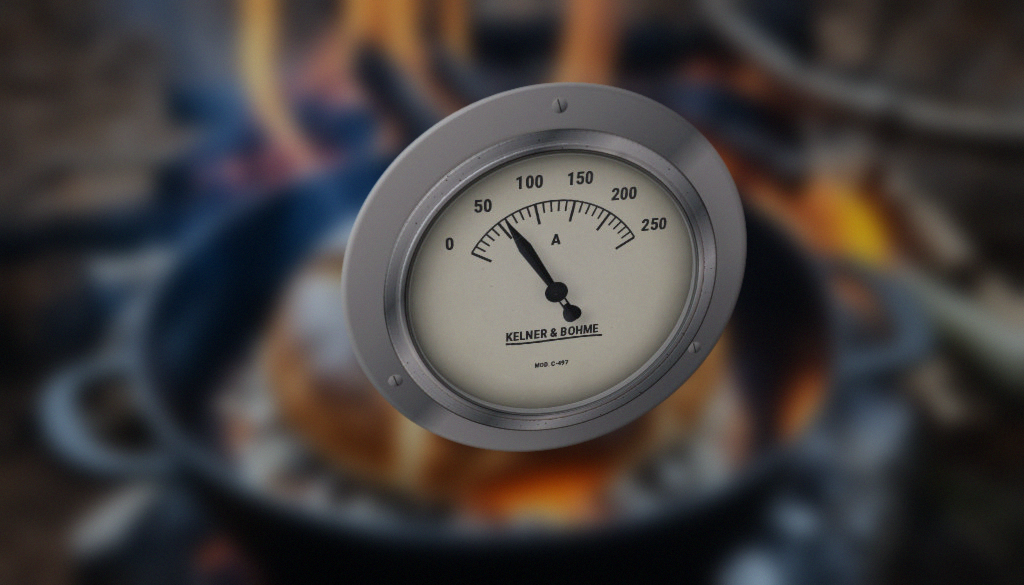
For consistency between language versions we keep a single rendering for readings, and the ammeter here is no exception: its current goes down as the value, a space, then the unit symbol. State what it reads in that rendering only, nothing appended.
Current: 60 A
